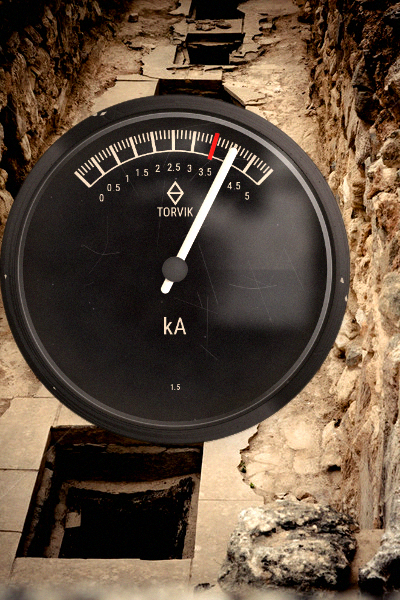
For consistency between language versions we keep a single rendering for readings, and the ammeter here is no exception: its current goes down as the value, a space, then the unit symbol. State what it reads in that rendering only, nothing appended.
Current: 4 kA
